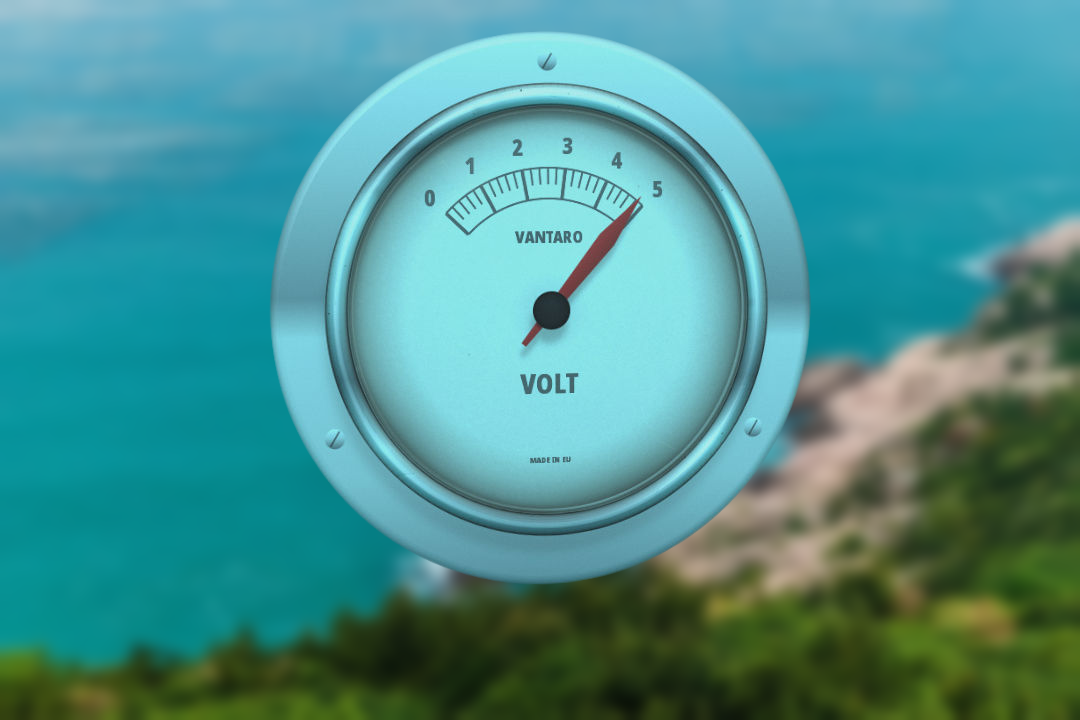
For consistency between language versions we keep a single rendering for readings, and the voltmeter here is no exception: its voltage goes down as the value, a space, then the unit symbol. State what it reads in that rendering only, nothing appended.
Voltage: 4.8 V
